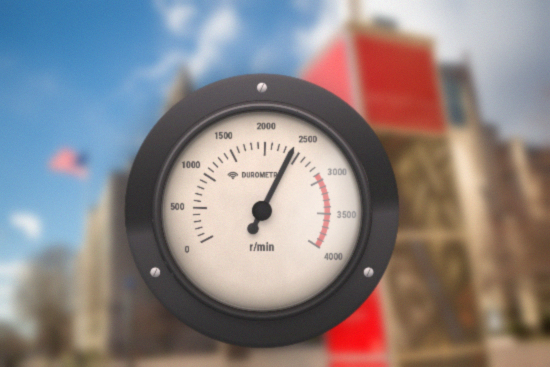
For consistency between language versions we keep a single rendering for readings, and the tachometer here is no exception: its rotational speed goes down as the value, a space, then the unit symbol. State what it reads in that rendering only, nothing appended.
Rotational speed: 2400 rpm
